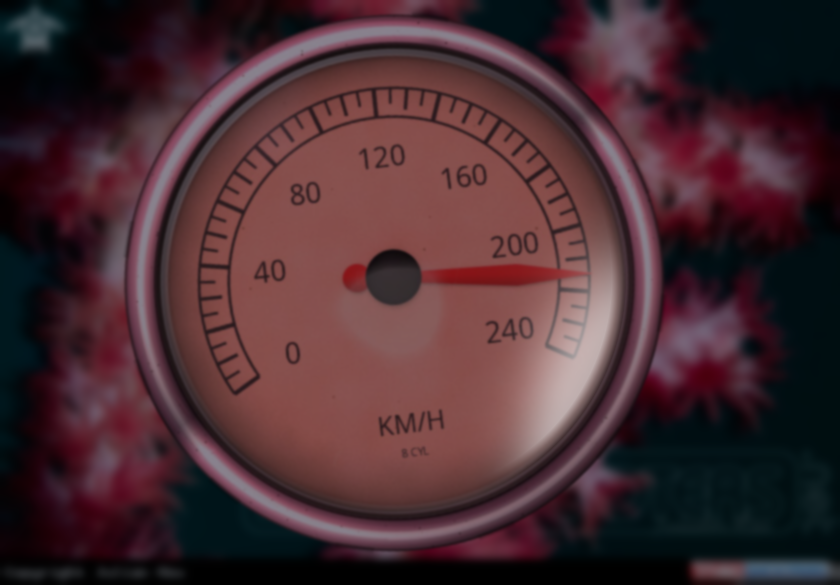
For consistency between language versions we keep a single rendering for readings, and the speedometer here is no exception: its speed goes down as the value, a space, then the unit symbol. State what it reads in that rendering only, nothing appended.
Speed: 215 km/h
